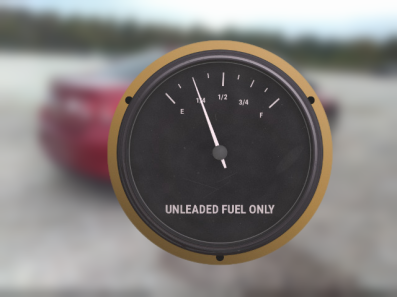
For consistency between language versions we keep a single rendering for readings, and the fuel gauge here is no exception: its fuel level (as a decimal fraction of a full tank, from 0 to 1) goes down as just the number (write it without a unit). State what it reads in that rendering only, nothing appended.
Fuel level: 0.25
